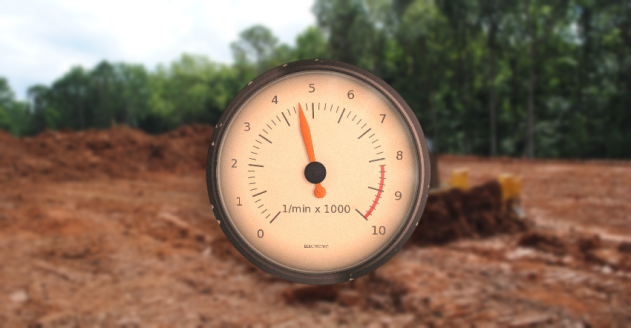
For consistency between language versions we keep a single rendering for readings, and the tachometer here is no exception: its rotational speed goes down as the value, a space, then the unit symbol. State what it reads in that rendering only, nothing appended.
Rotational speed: 4600 rpm
